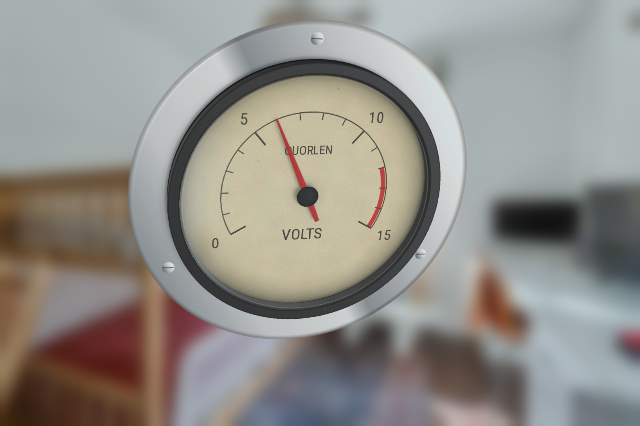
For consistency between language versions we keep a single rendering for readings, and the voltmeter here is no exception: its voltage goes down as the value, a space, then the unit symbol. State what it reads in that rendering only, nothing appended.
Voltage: 6 V
